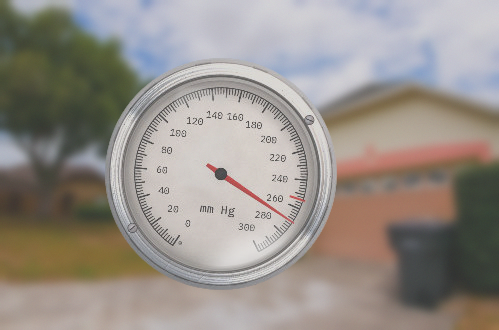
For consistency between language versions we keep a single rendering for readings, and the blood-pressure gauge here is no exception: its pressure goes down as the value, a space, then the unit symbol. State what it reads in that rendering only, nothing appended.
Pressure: 270 mmHg
